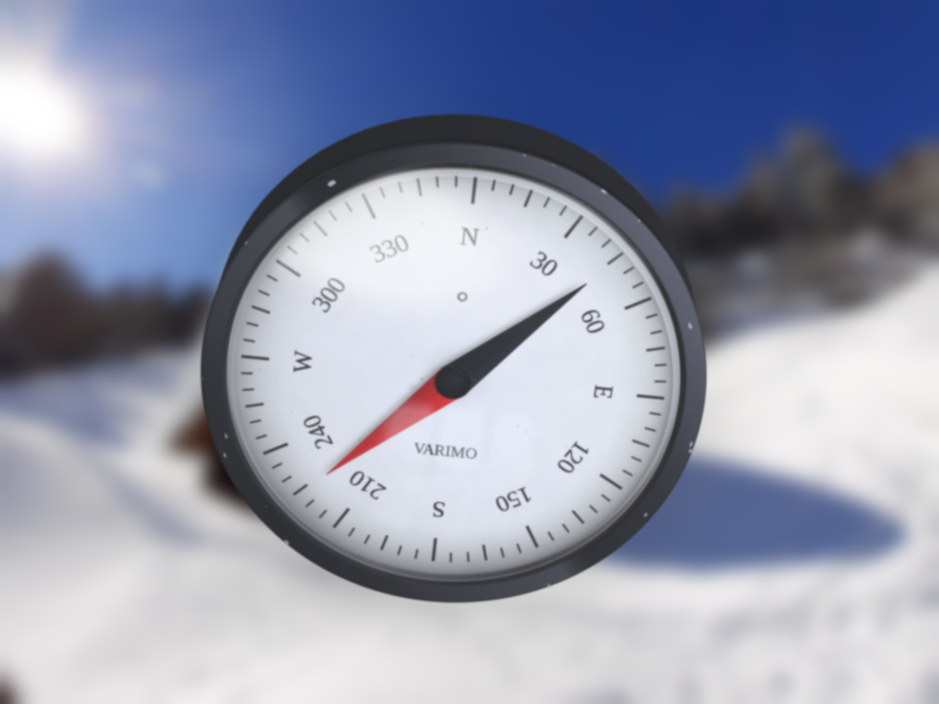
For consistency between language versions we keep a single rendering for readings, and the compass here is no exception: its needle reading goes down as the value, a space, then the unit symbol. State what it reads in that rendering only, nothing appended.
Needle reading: 225 °
